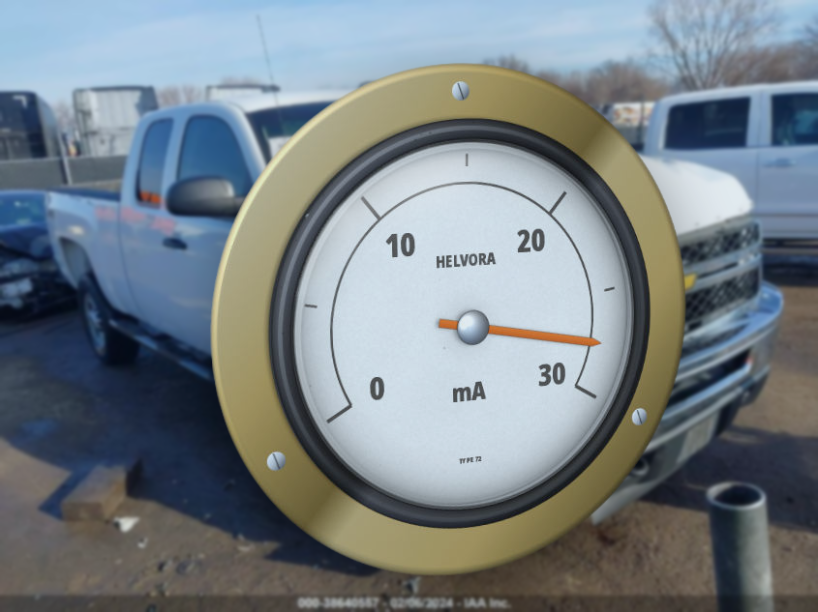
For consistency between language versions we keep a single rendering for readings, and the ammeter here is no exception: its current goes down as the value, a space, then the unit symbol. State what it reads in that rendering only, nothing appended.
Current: 27.5 mA
